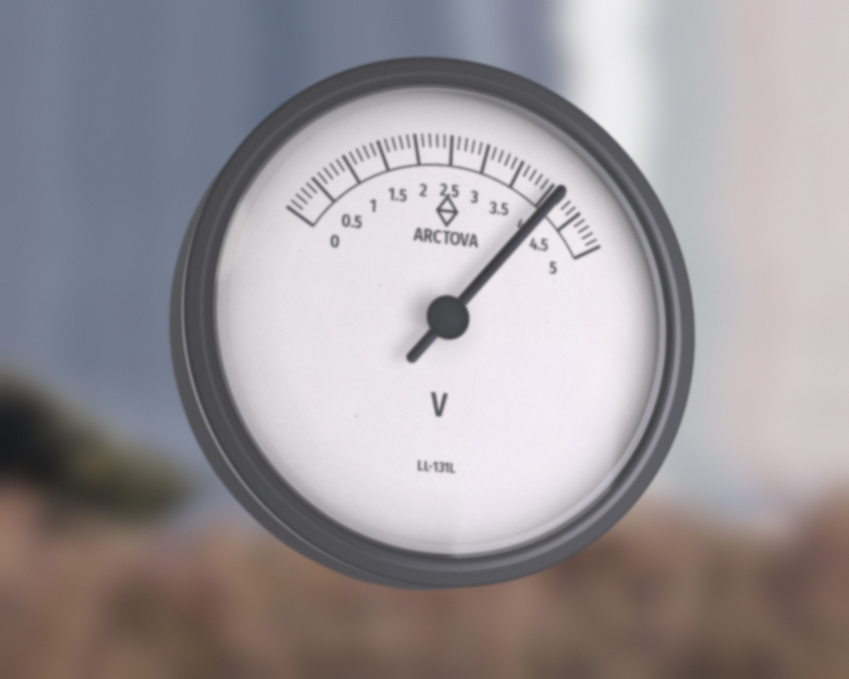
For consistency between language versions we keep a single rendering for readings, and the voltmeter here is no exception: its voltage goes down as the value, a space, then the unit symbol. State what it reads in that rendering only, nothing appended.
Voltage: 4.1 V
